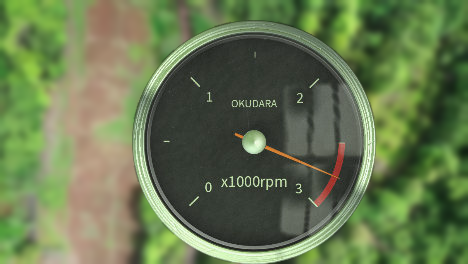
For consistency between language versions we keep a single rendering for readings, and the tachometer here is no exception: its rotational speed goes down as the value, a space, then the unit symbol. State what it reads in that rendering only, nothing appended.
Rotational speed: 2750 rpm
